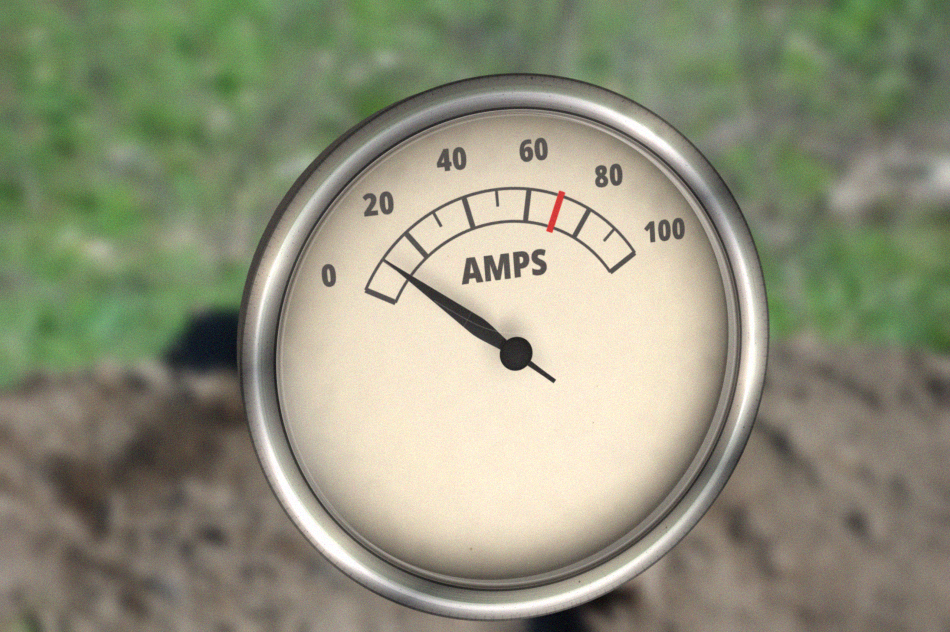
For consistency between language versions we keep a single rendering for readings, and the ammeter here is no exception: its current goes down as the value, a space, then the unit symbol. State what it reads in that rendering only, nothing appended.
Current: 10 A
